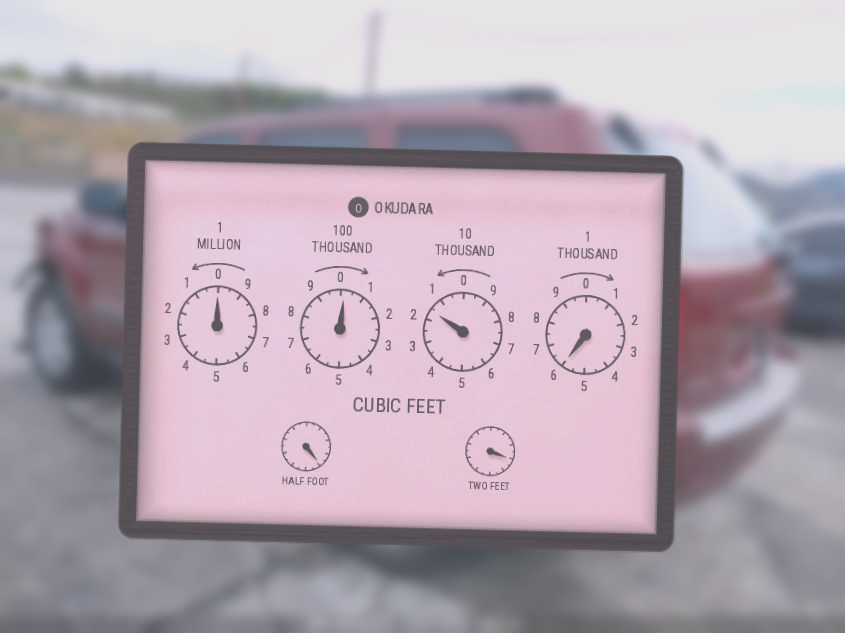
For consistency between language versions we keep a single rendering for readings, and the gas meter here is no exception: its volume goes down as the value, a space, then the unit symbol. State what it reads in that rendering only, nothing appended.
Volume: 1600 ft³
